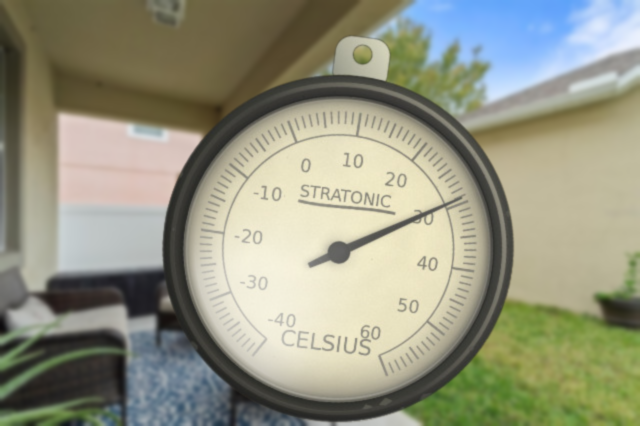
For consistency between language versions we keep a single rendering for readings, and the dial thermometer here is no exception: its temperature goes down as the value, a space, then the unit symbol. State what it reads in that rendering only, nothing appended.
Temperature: 29 °C
